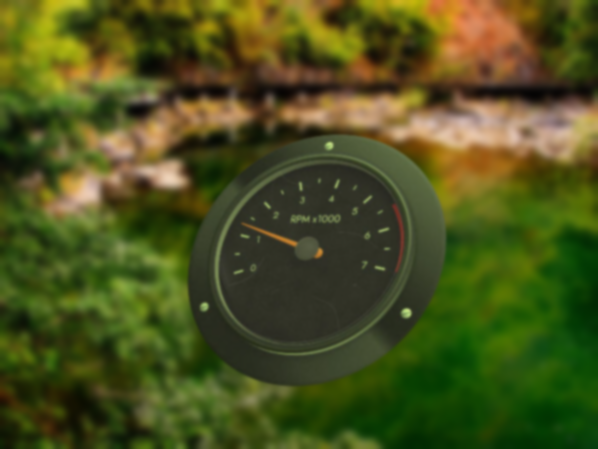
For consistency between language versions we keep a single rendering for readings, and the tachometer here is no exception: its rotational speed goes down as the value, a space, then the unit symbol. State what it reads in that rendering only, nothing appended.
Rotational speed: 1250 rpm
